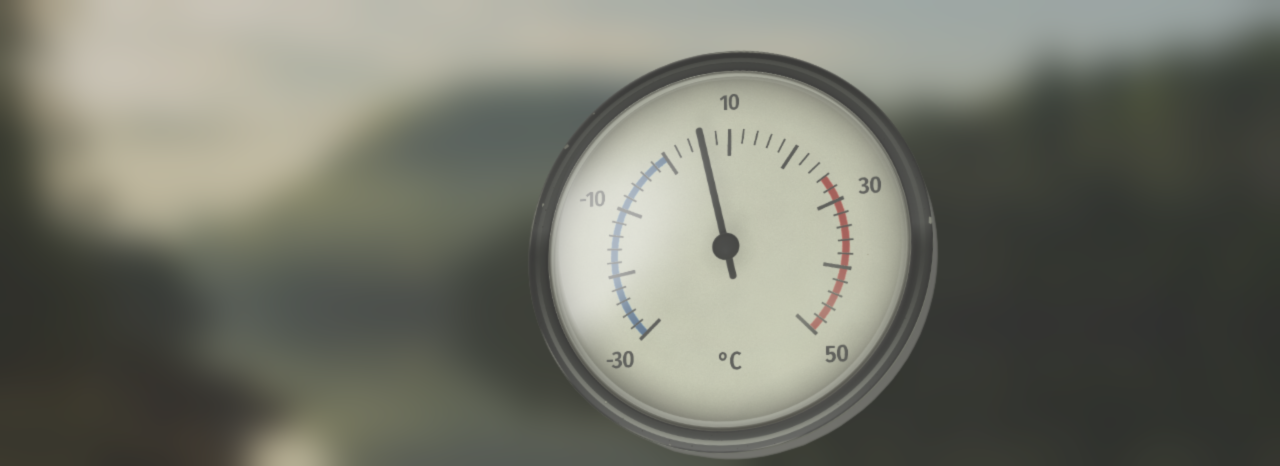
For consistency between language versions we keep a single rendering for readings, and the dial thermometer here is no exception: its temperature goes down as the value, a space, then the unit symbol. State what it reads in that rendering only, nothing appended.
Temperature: 6 °C
